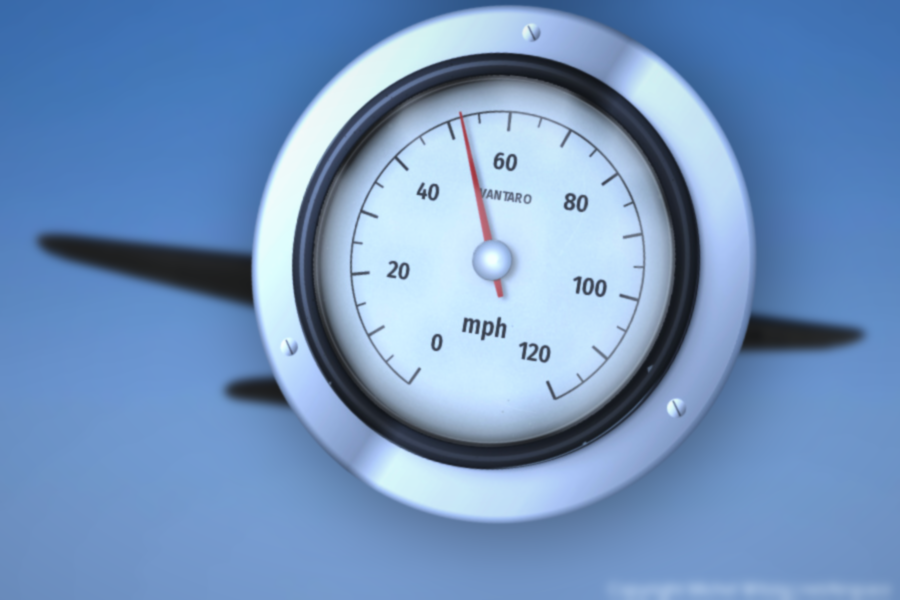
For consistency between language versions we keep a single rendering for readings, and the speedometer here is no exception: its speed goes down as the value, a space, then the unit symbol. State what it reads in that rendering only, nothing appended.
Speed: 52.5 mph
